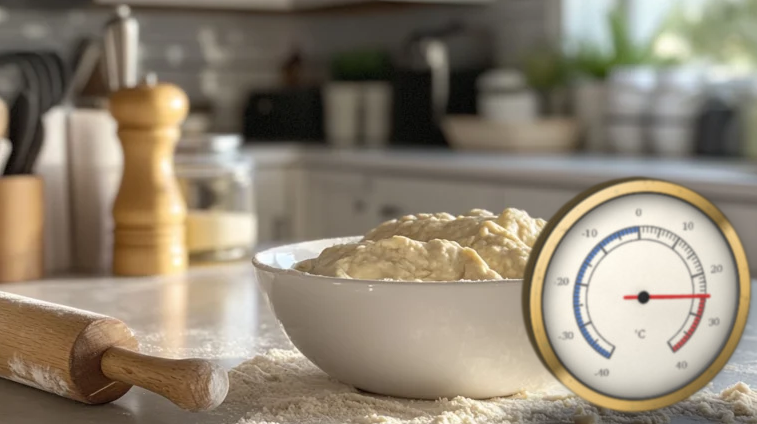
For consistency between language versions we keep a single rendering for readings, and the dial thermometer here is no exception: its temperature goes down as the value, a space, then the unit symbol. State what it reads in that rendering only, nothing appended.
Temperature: 25 °C
